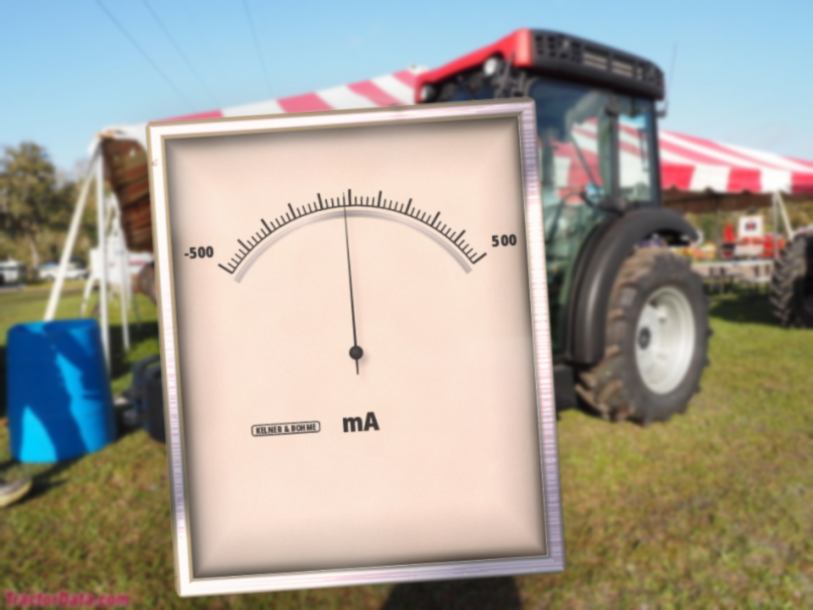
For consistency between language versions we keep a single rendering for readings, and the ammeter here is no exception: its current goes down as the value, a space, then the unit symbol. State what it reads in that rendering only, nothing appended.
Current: -20 mA
